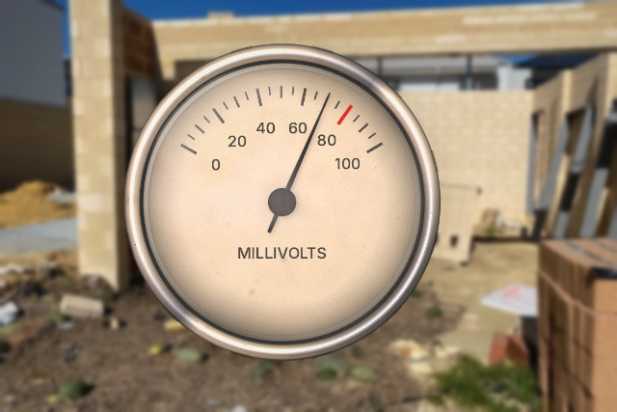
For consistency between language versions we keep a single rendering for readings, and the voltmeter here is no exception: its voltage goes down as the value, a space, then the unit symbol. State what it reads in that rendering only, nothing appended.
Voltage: 70 mV
